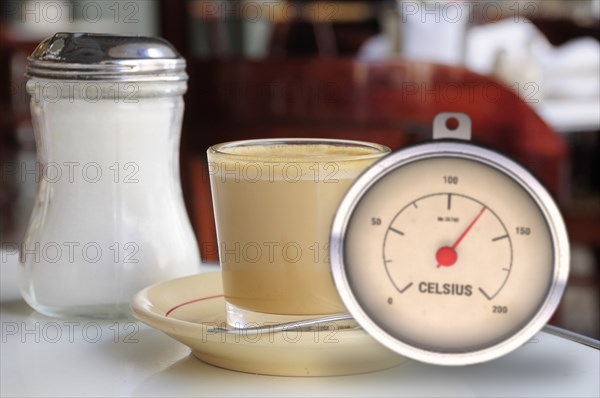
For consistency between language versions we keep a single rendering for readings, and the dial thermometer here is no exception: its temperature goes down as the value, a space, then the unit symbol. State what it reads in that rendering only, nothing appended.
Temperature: 125 °C
